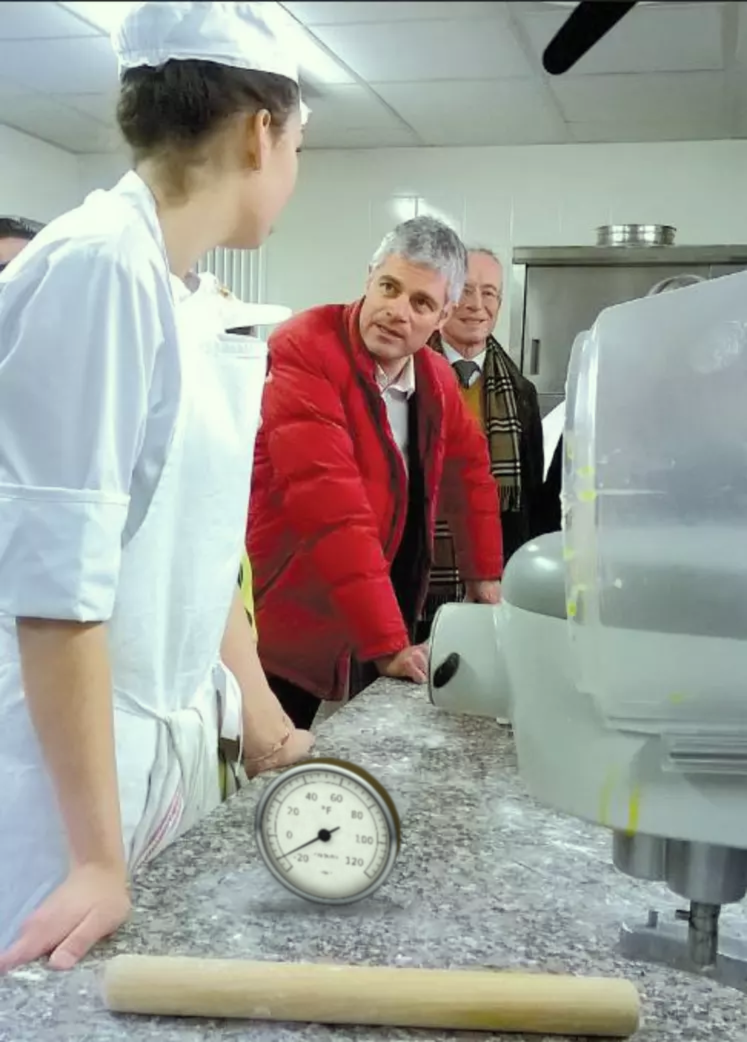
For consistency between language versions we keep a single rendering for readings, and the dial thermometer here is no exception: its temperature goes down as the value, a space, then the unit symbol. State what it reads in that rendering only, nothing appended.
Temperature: -12 °F
